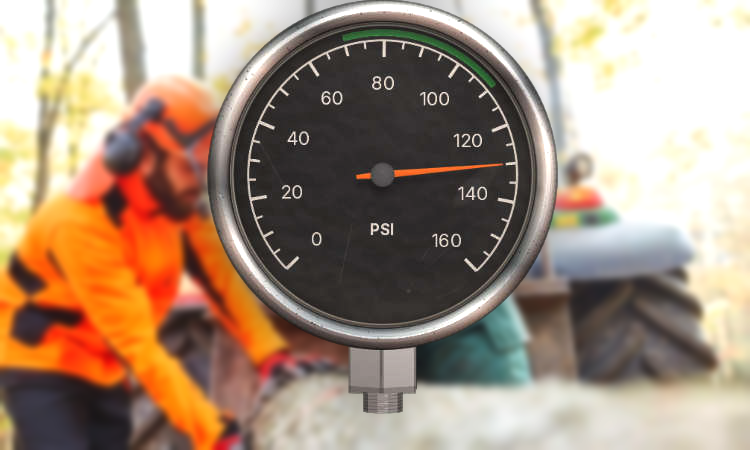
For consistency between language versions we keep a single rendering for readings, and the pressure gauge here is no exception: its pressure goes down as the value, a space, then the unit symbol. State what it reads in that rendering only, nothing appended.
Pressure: 130 psi
